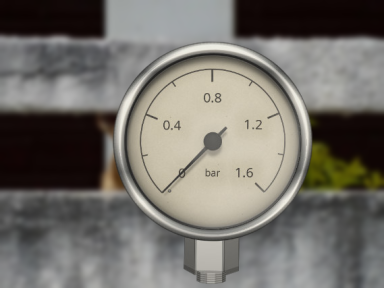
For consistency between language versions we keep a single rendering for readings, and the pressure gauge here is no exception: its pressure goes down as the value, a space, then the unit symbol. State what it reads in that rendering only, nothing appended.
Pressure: 0 bar
